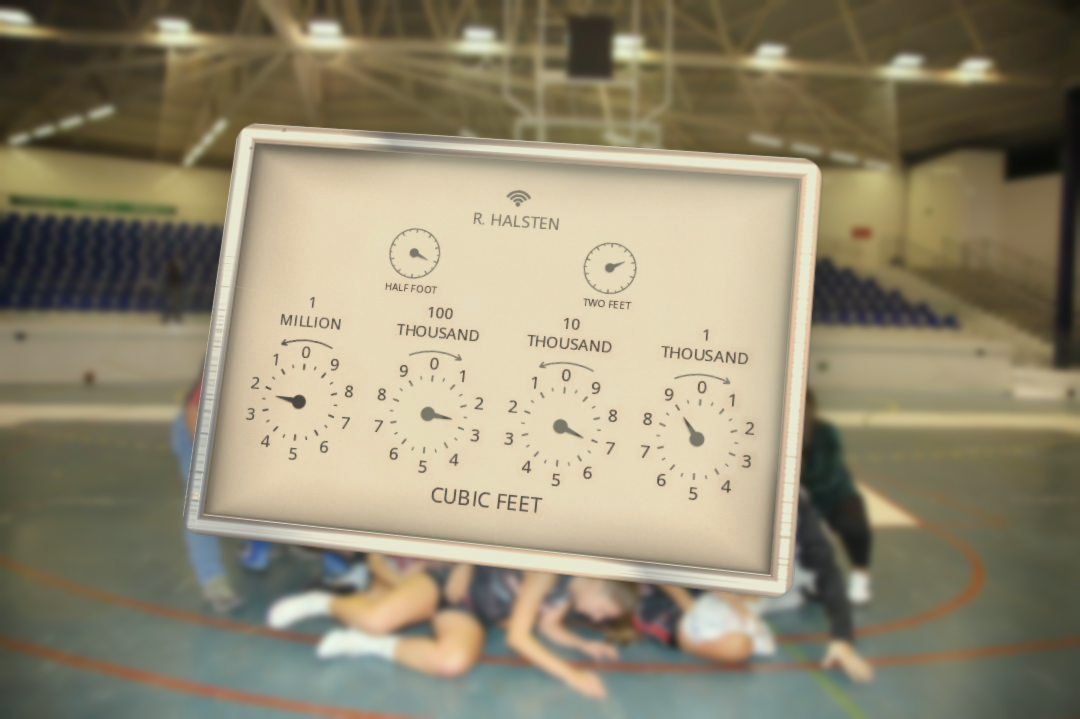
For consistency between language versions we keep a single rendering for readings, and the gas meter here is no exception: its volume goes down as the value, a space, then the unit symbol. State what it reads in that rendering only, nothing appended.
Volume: 226900 ft³
